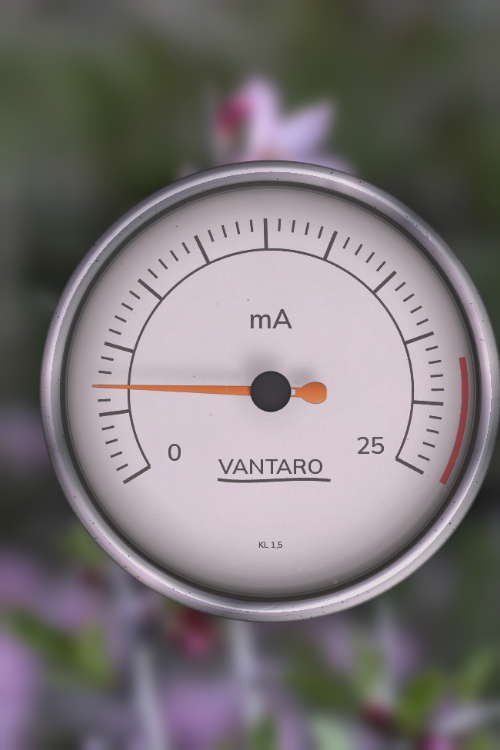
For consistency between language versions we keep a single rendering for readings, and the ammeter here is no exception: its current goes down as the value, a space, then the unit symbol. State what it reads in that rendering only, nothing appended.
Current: 3.5 mA
